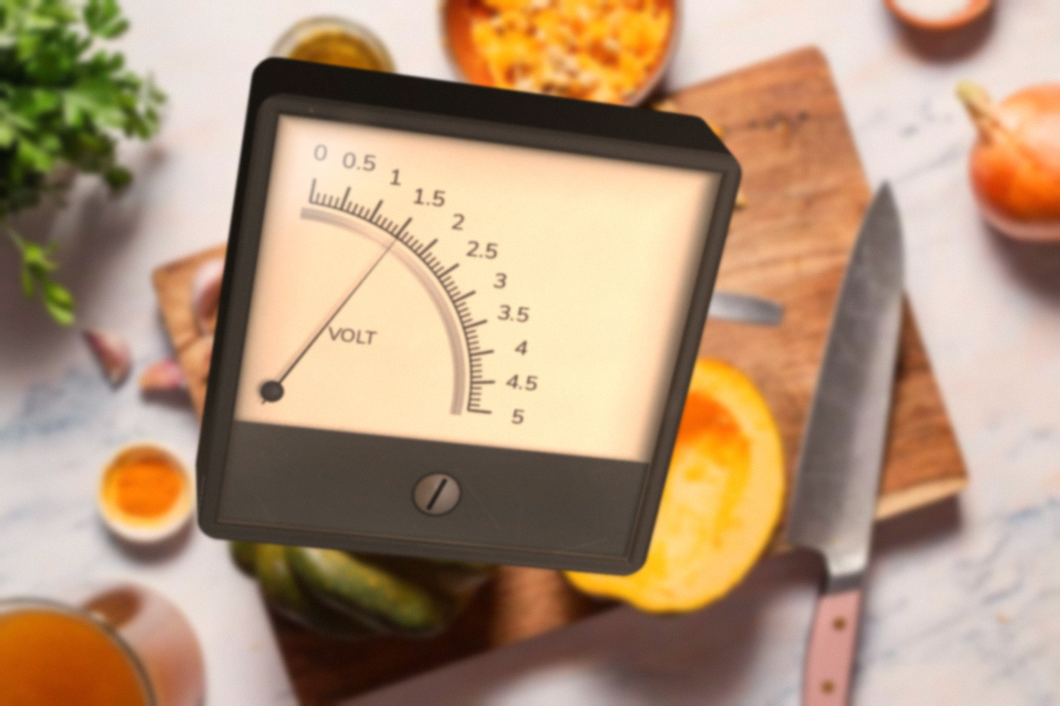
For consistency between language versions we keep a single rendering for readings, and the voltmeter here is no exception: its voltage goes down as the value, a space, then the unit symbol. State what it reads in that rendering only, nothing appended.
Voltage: 1.5 V
